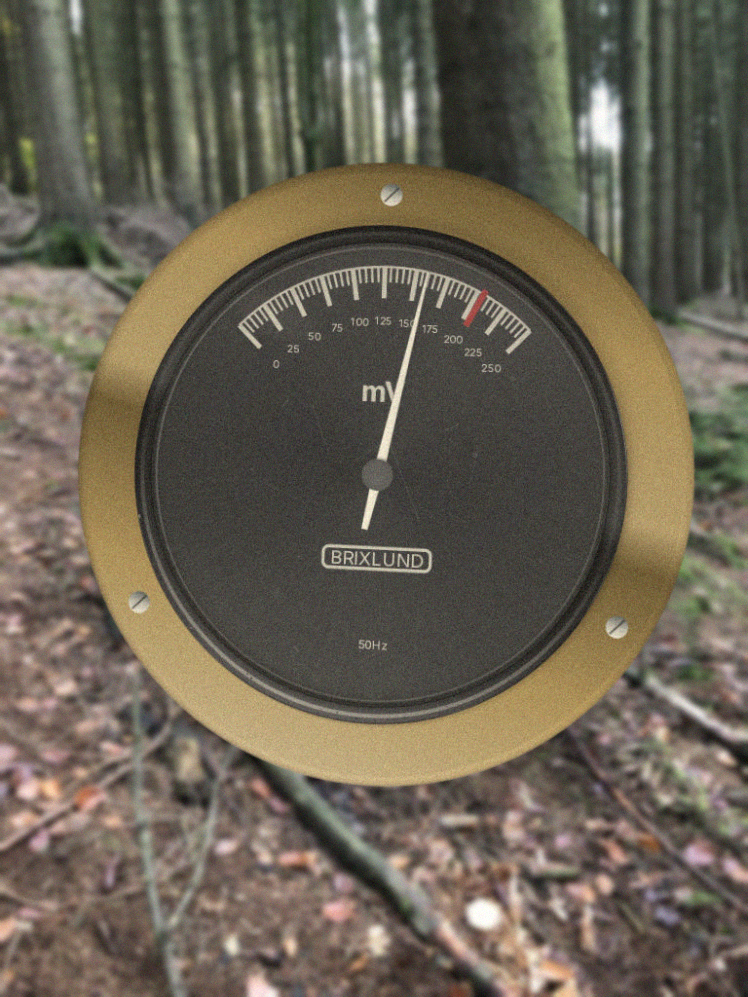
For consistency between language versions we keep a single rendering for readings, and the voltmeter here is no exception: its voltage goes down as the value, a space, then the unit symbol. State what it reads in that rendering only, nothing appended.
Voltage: 160 mV
